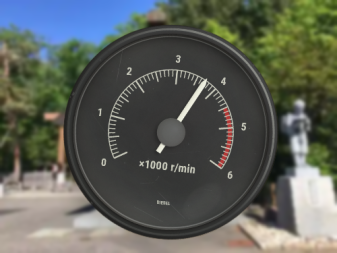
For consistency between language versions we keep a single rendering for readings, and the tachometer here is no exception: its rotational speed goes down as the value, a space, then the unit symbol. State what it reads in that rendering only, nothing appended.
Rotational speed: 3700 rpm
